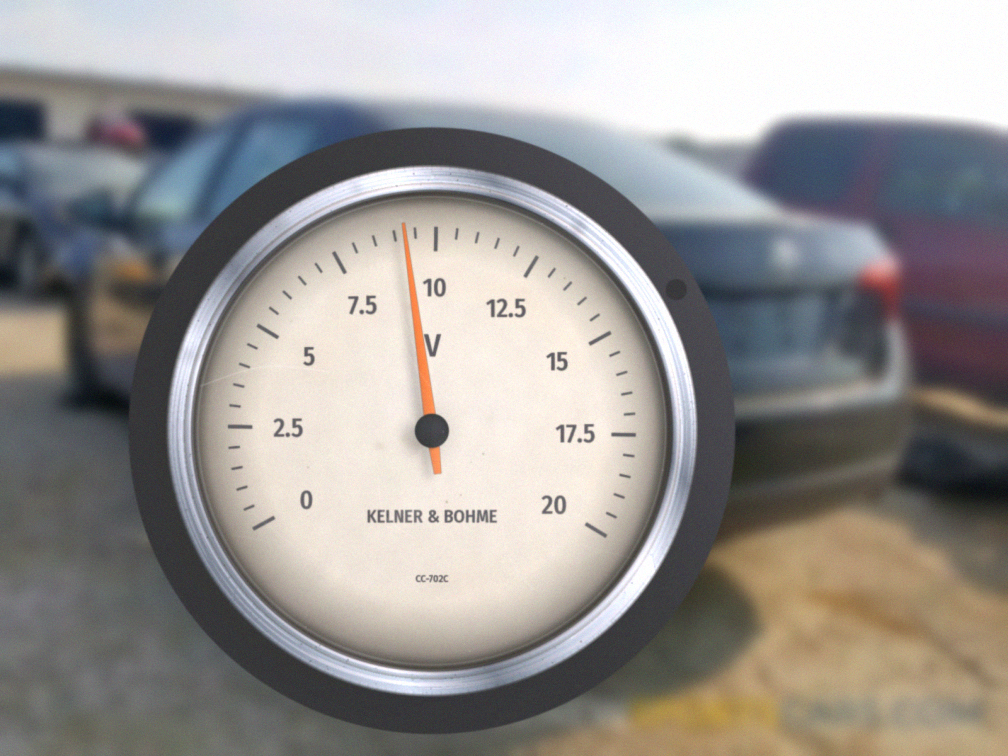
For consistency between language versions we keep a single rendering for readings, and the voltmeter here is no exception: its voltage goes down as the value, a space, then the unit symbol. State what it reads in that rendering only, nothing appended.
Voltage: 9.25 V
